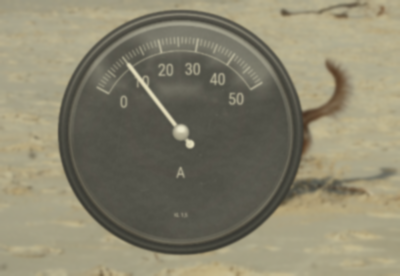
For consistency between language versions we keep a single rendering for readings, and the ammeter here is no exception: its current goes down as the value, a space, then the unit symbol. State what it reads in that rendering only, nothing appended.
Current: 10 A
